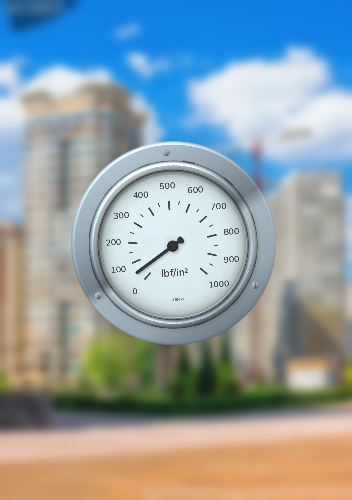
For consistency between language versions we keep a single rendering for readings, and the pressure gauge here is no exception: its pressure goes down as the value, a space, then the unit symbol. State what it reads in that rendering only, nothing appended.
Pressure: 50 psi
